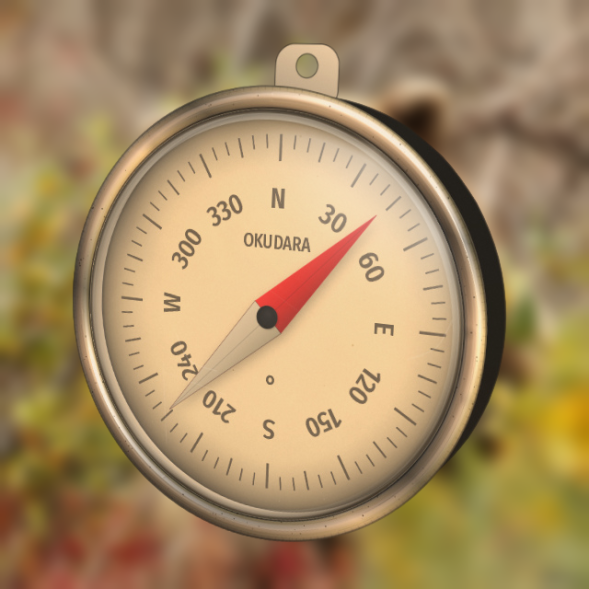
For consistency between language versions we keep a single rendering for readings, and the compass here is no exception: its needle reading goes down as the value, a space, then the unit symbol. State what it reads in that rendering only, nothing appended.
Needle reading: 45 °
